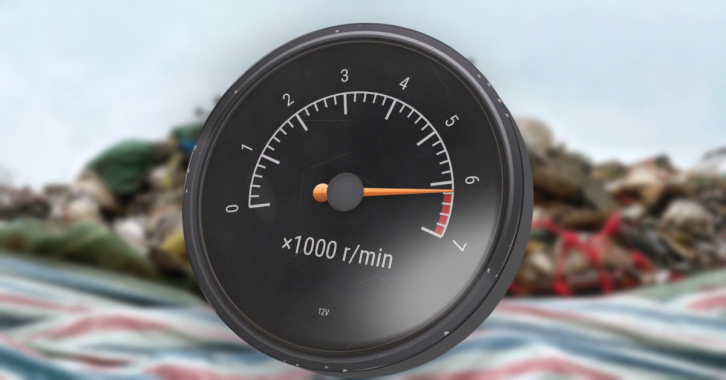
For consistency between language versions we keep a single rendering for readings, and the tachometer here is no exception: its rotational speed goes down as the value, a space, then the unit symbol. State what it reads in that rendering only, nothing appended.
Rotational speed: 6200 rpm
